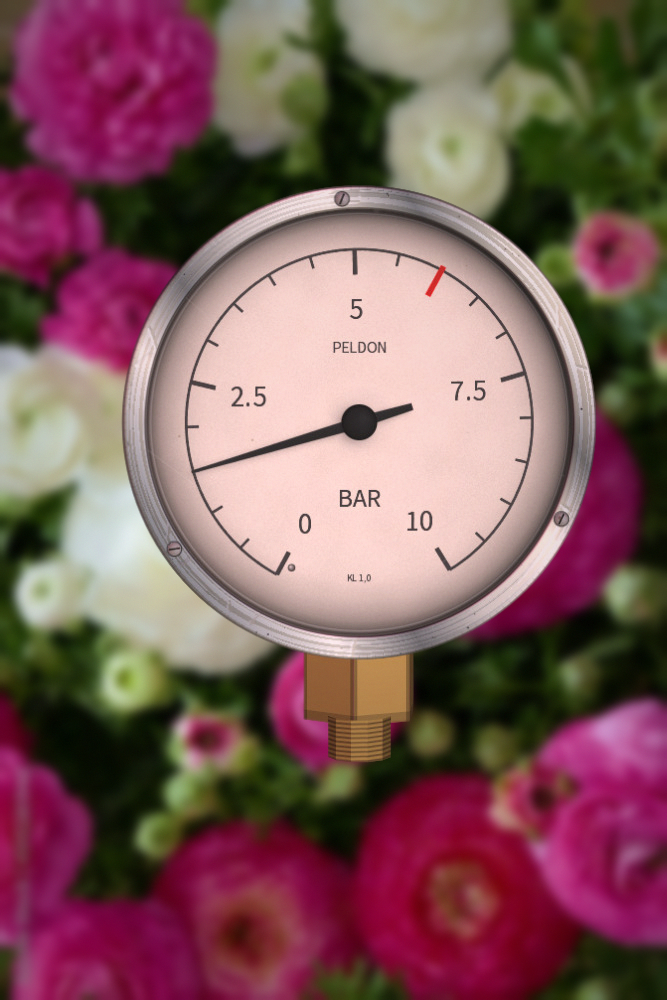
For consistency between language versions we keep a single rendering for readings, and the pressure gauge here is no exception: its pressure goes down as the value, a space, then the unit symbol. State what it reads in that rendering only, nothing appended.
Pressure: 1.5 bar
